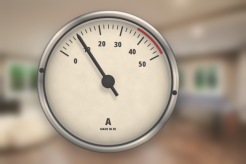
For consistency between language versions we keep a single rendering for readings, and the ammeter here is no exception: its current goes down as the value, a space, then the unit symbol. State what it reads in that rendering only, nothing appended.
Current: 10 A
